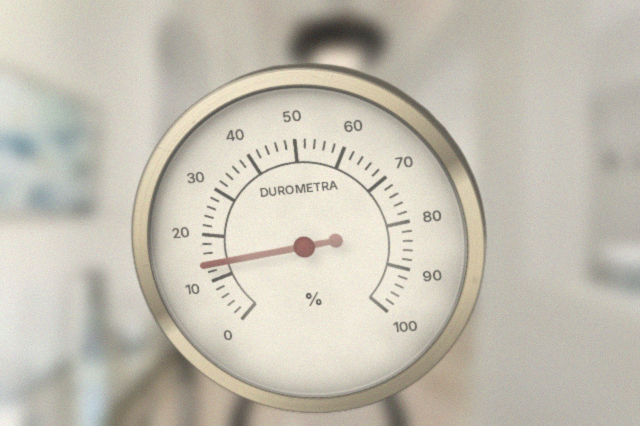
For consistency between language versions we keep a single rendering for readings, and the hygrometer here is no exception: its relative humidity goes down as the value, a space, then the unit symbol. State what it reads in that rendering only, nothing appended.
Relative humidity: 14 %
